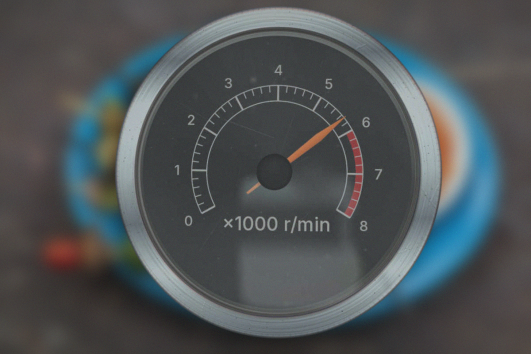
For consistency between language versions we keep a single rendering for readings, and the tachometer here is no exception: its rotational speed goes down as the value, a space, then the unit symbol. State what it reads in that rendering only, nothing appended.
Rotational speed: 5700 rpm
